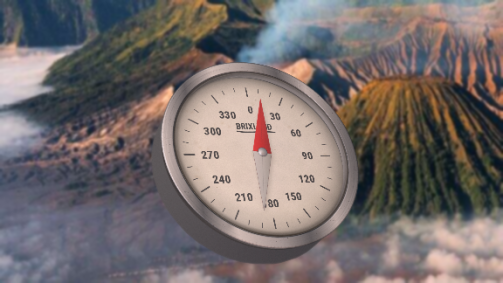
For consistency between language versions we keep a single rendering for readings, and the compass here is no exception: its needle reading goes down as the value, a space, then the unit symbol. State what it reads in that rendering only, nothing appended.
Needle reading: 10 °
